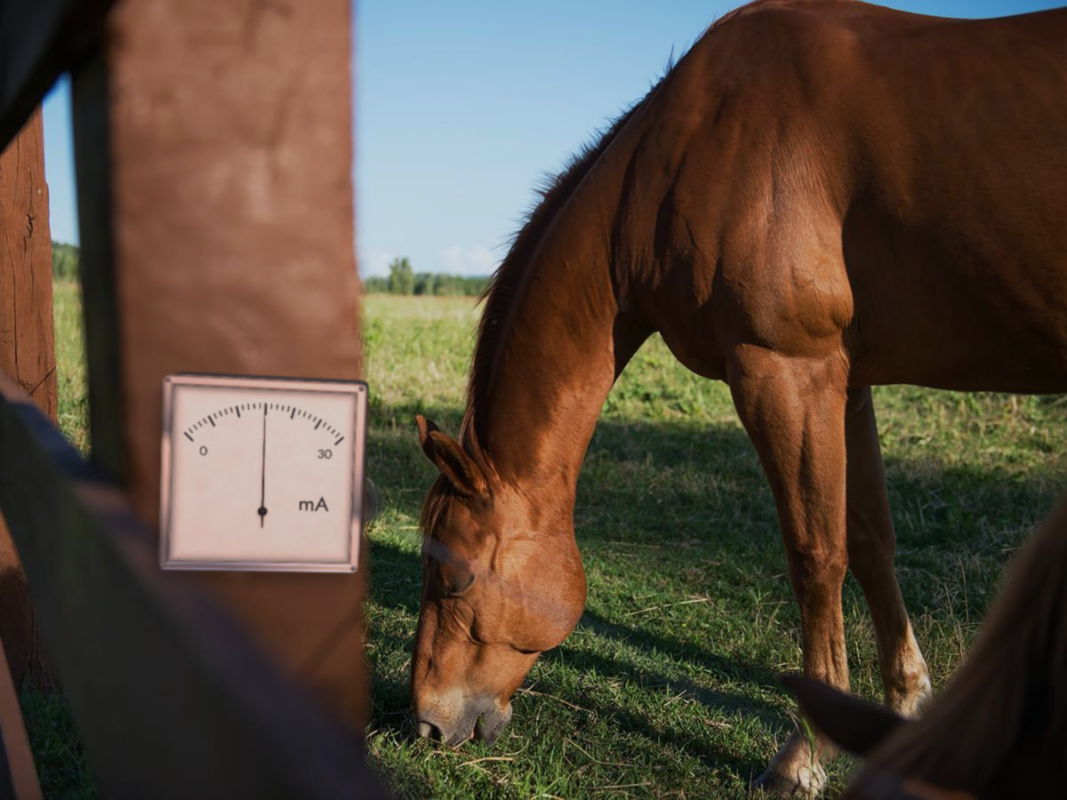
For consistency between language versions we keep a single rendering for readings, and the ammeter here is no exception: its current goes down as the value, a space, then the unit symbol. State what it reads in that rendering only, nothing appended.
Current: 15 mA
